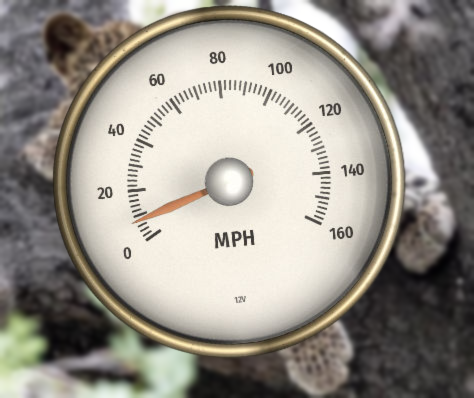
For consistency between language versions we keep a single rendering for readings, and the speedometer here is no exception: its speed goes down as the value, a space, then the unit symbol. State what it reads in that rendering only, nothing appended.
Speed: 8 mph
